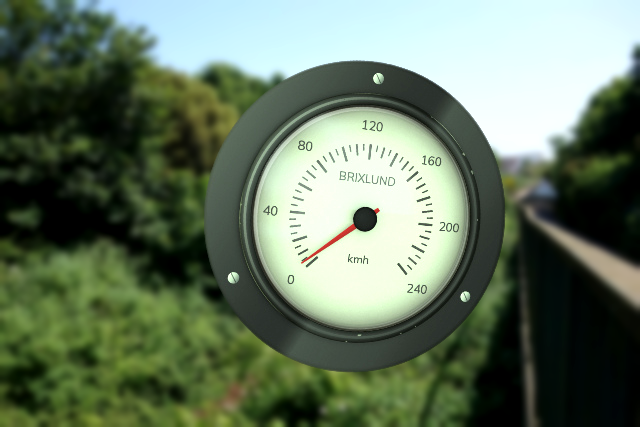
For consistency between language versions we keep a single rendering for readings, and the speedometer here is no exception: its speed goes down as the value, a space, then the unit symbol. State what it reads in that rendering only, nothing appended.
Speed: 5 km/h
